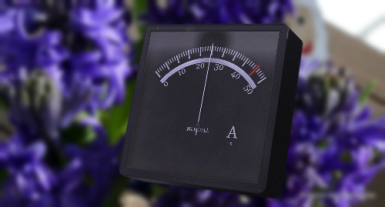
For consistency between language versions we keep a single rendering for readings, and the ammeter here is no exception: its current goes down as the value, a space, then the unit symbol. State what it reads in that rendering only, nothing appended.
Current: 25 A
